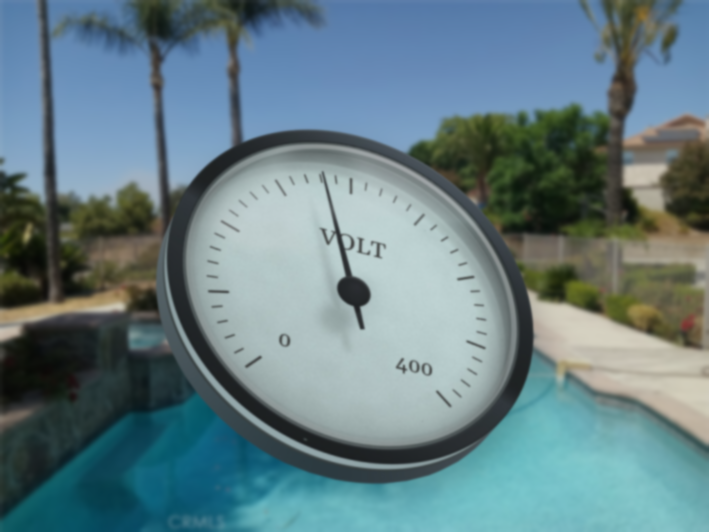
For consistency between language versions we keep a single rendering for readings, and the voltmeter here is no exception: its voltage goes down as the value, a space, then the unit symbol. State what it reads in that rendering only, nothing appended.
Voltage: 180 V
